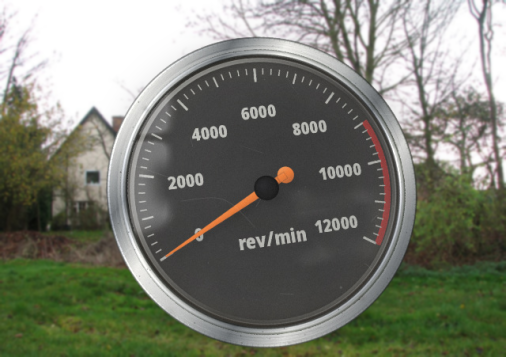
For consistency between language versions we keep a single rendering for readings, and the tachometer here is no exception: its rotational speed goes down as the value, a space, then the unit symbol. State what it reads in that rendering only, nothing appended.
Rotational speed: 0 rpm
